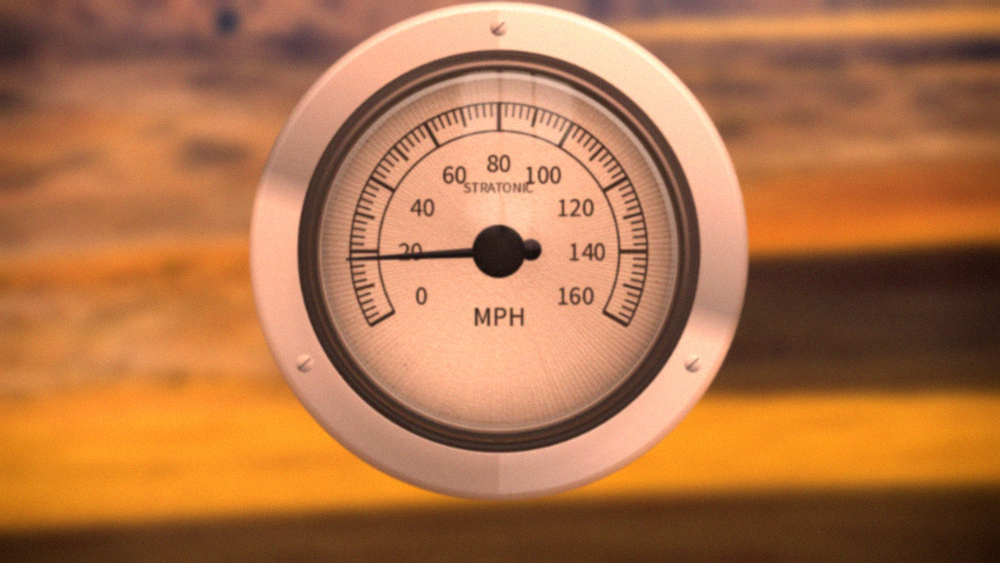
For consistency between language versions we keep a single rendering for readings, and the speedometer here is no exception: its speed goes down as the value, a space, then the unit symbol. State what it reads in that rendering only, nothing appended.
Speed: 18 mph
